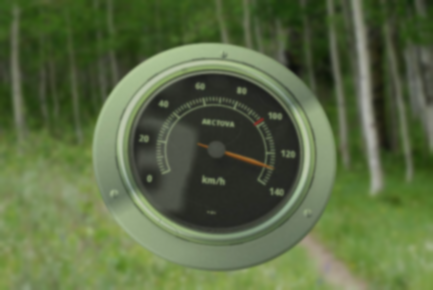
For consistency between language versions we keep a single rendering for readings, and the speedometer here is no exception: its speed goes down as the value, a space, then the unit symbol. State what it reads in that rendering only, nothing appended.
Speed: 130 km/h
